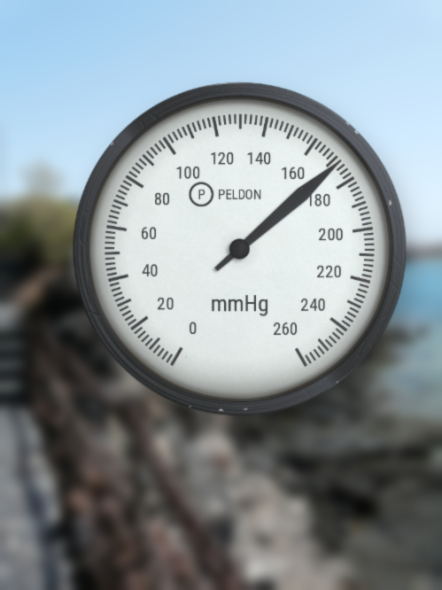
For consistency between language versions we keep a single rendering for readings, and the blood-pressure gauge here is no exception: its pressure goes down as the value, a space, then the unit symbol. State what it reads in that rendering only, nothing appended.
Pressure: 172 mmHg
